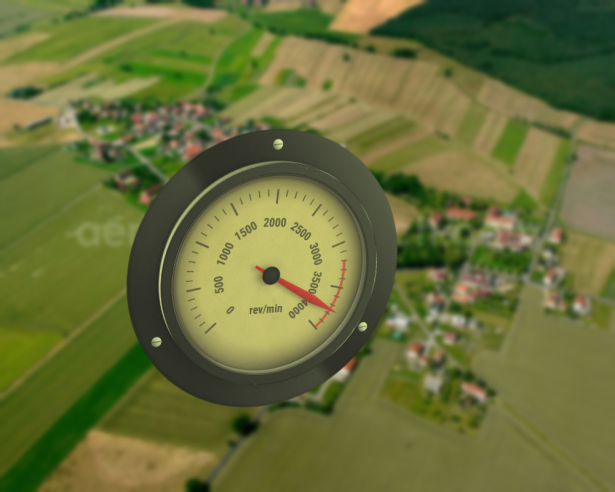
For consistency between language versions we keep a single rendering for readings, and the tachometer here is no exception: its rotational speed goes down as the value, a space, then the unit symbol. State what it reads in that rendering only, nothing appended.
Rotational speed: 3750 rpm
